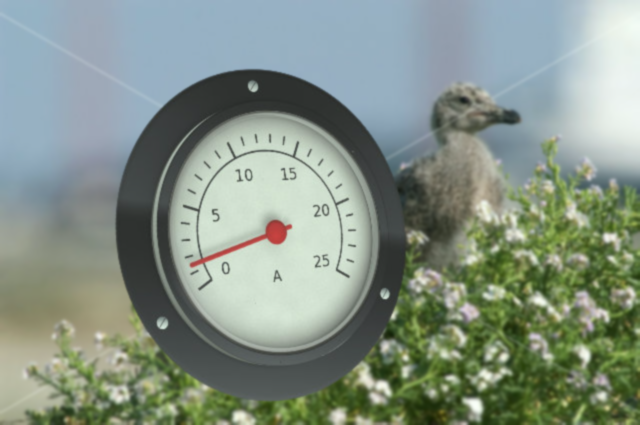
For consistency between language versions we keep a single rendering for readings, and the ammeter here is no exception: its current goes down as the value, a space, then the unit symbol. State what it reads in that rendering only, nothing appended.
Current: 1.5 A
